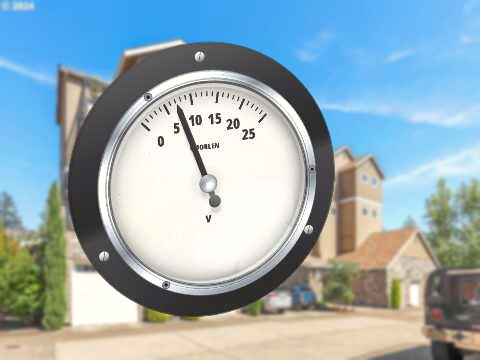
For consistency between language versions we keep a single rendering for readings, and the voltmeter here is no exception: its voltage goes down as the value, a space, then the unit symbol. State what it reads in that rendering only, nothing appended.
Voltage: 7 V
